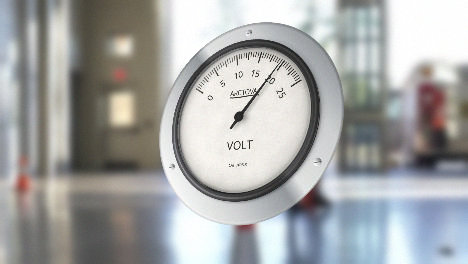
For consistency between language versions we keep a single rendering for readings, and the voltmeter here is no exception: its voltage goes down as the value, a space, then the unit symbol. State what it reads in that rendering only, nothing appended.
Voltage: 20 V
